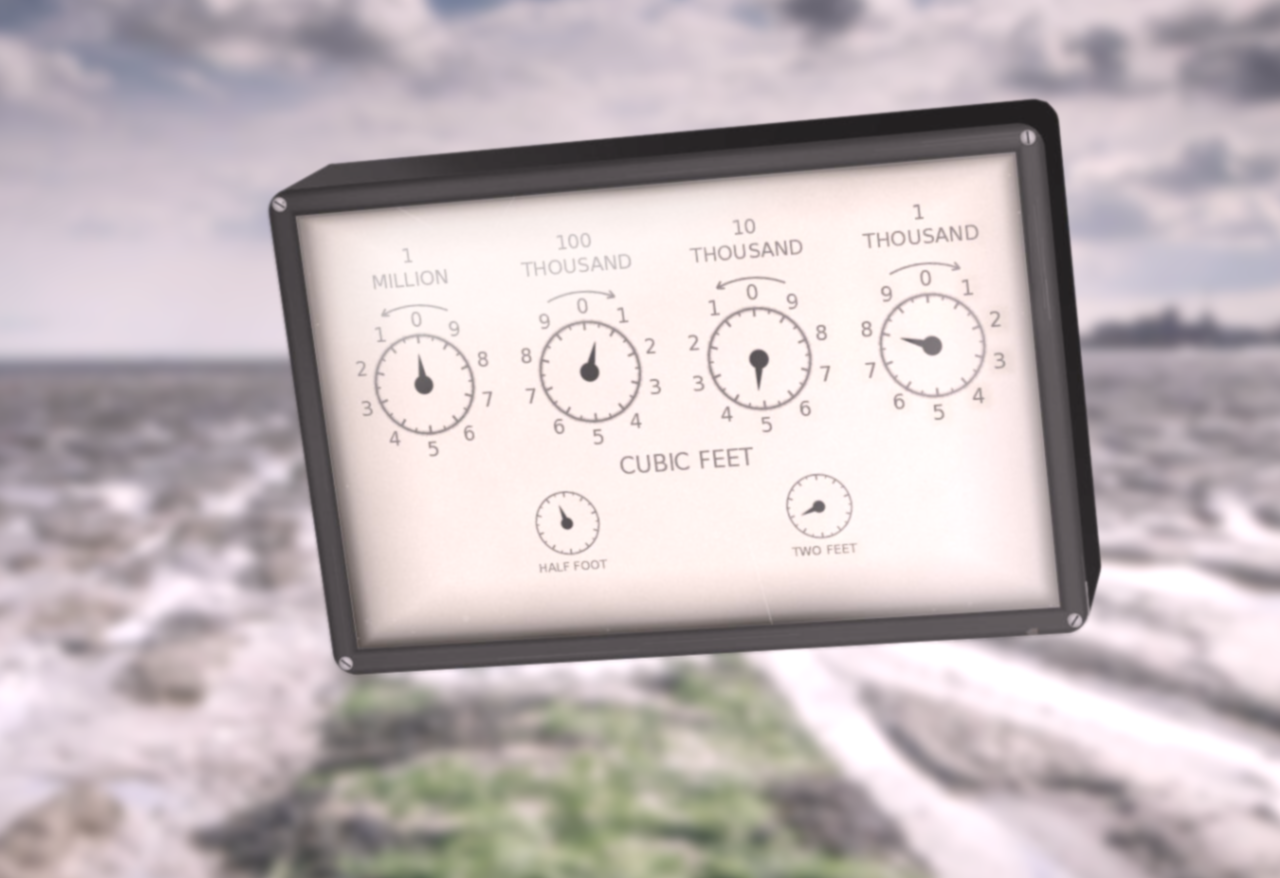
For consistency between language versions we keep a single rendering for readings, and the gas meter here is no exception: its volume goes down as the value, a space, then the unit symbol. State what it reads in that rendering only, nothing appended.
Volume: 4800 ft³
